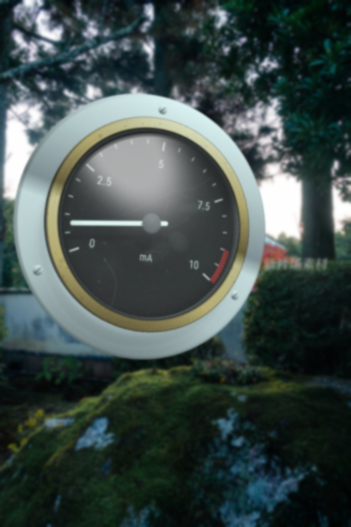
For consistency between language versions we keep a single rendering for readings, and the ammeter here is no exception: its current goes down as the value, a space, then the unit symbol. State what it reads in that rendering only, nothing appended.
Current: 0.75 mA
